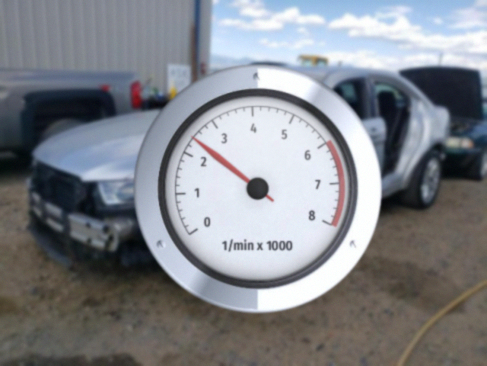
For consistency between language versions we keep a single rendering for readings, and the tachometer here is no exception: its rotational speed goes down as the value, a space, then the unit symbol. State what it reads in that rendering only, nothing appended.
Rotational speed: 2400 rpm
